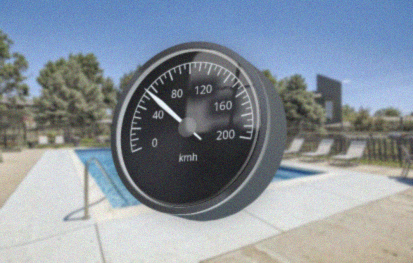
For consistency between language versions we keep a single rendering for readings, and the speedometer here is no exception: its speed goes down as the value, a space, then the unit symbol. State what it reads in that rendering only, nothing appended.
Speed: 55 km/h
